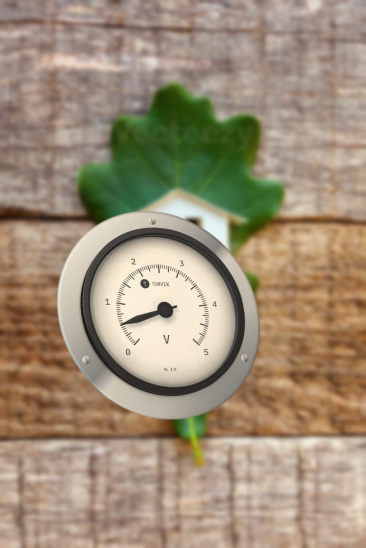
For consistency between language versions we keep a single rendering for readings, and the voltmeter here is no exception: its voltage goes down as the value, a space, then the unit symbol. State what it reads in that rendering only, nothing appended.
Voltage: 0.5 V
